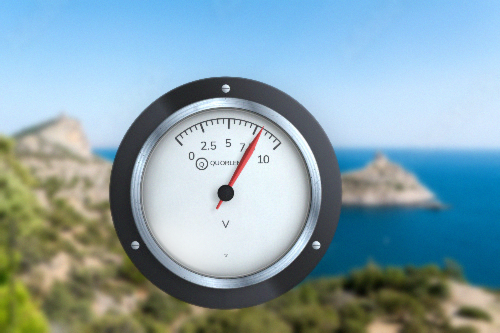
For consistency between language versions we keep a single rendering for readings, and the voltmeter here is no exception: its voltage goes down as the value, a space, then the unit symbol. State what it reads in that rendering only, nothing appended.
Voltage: 8 V
